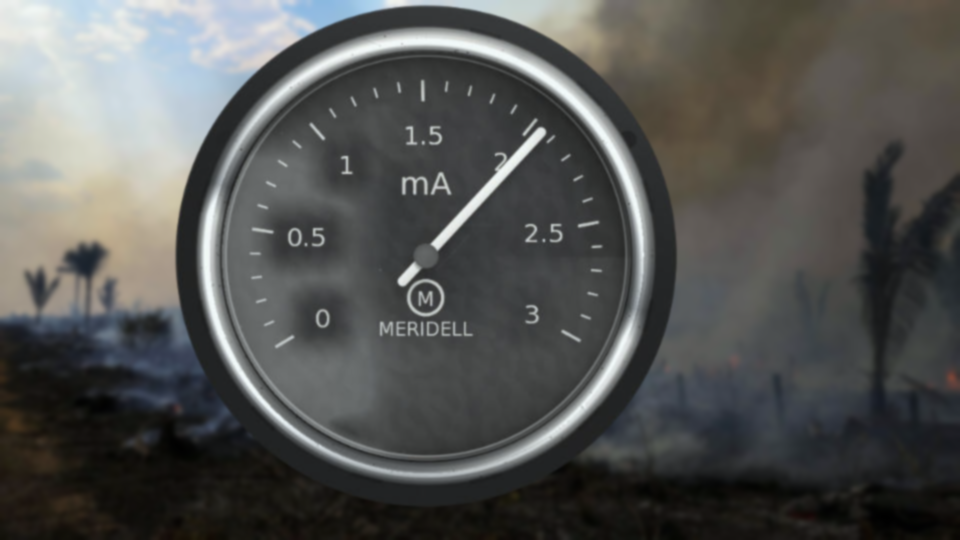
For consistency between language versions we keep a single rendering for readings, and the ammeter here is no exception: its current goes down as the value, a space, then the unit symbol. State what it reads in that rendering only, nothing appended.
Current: 2.05 mA
